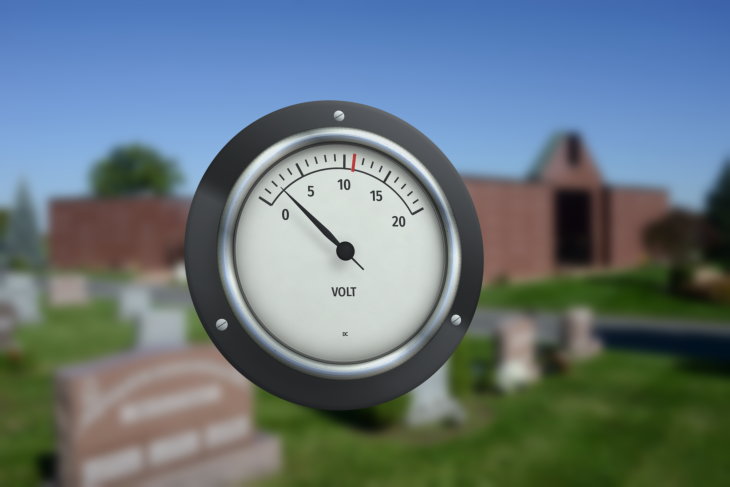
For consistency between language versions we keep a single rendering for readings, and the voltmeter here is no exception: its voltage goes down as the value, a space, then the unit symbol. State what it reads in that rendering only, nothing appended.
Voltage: 2 V
